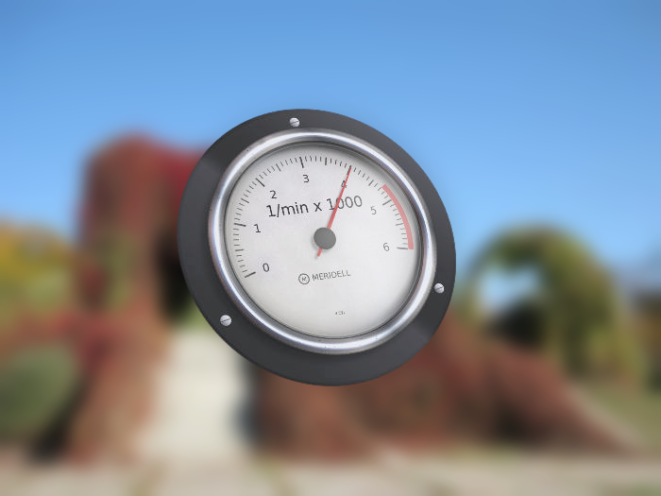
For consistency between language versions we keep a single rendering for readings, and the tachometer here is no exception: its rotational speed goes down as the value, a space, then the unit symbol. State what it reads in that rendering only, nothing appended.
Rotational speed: 4000 rpm
